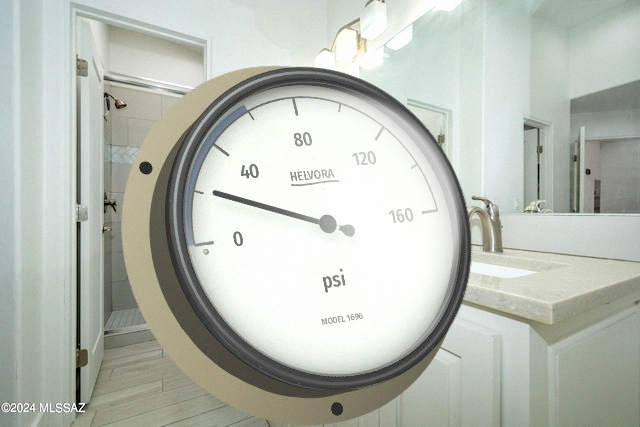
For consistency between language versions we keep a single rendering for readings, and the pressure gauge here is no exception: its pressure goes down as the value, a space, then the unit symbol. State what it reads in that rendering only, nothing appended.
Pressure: 20 psi
